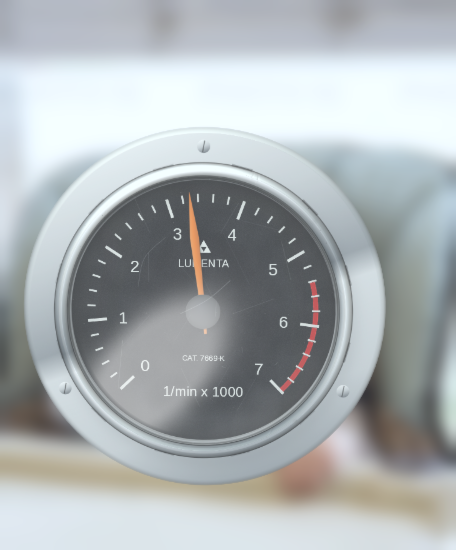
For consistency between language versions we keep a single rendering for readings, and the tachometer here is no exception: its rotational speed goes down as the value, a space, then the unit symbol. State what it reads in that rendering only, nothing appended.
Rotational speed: 3300 rpm
